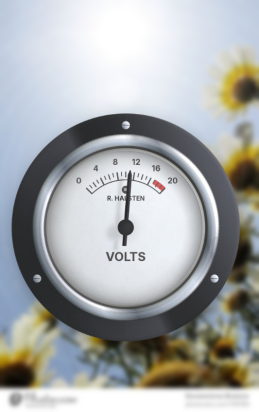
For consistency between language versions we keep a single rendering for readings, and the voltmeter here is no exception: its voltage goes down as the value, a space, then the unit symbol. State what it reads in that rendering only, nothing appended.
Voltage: 11 V
